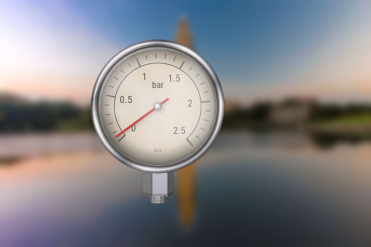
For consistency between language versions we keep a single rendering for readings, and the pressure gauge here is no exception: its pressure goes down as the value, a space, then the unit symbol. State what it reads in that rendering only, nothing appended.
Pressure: 0.05 bar
